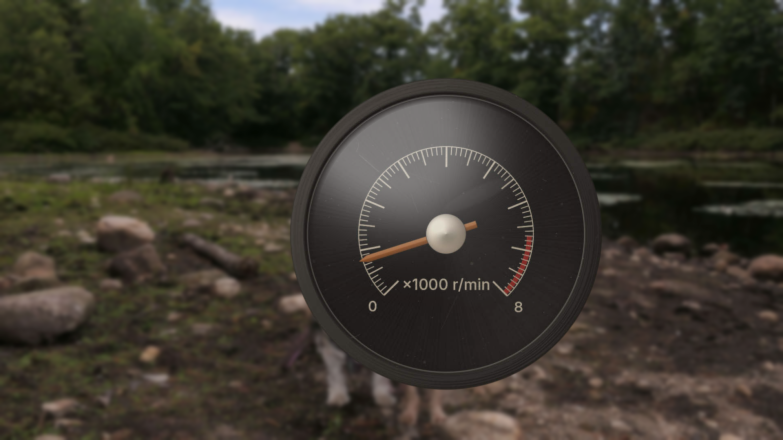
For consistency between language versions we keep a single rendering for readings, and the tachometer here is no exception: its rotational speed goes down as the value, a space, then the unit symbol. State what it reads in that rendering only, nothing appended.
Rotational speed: 800 rpm
